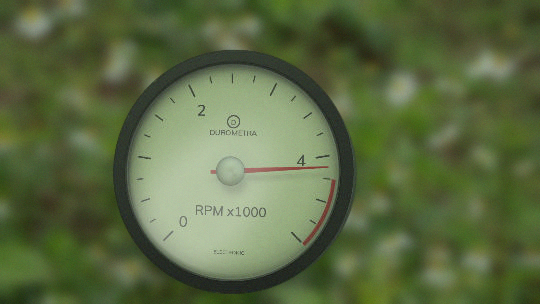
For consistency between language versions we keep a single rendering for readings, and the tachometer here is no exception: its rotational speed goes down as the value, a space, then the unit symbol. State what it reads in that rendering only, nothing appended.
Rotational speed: 4125 rpm
